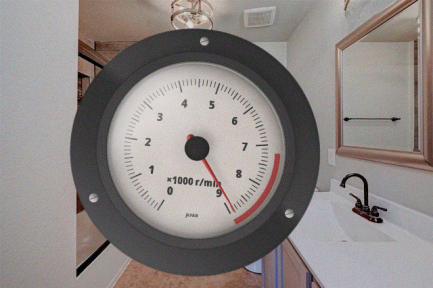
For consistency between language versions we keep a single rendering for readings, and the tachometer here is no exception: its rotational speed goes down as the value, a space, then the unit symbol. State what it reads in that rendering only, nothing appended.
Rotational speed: 8900 rpm
